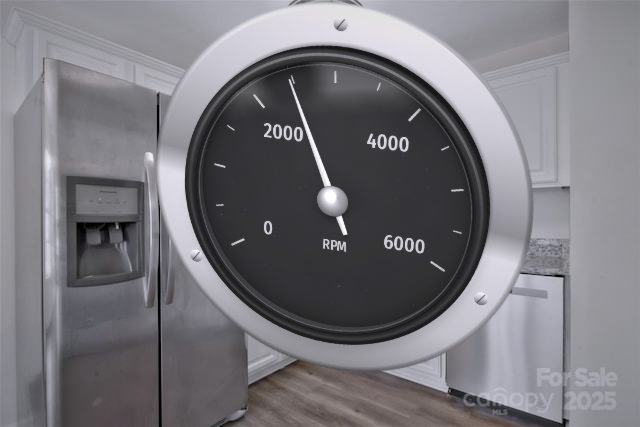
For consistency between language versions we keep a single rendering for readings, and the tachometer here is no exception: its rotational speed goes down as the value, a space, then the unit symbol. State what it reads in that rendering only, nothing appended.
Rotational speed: 2500 rpm
